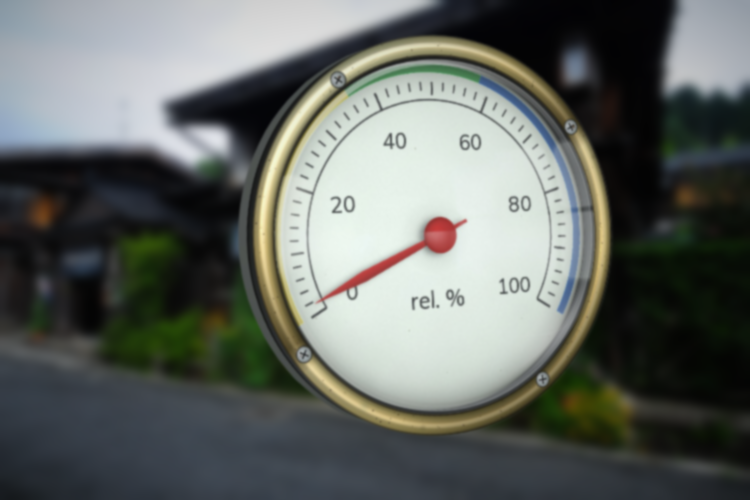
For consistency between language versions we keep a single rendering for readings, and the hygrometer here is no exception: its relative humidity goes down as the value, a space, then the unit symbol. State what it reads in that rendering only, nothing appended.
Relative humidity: 2 %
